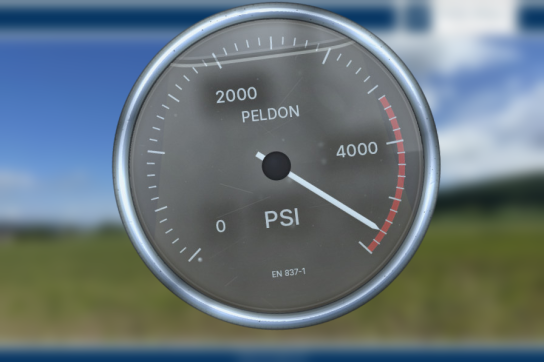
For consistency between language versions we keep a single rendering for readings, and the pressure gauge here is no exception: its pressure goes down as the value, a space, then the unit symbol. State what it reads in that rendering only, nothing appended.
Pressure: 4800 psi
